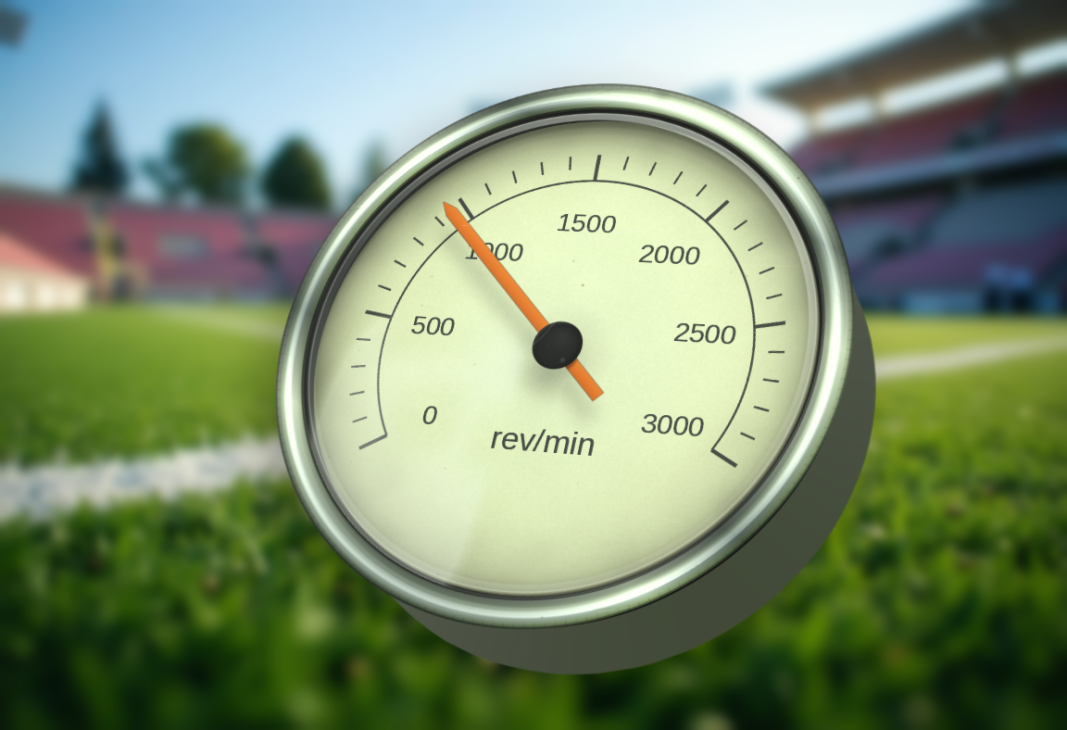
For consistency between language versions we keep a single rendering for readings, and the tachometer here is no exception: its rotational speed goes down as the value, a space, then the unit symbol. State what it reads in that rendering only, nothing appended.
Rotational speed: 950 rpm
